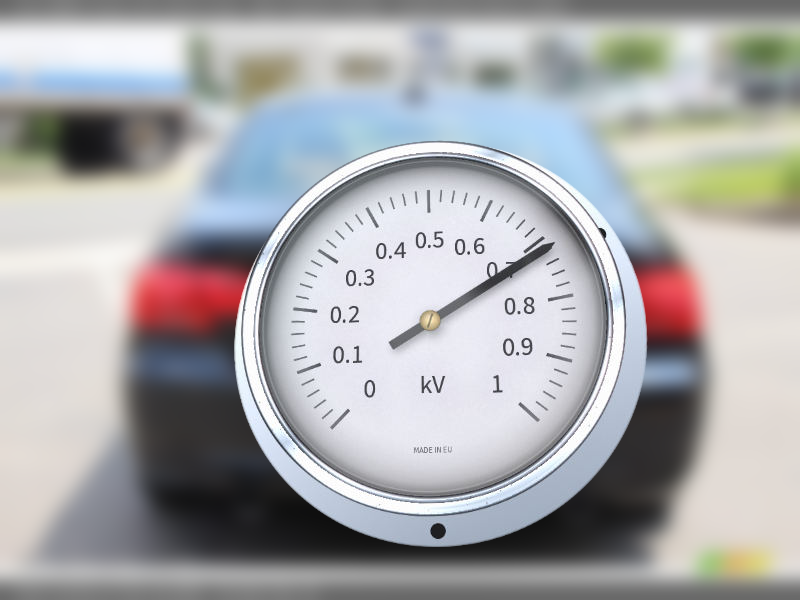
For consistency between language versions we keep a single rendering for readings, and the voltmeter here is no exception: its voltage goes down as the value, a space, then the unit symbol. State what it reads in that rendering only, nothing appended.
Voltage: 0.72 kV
